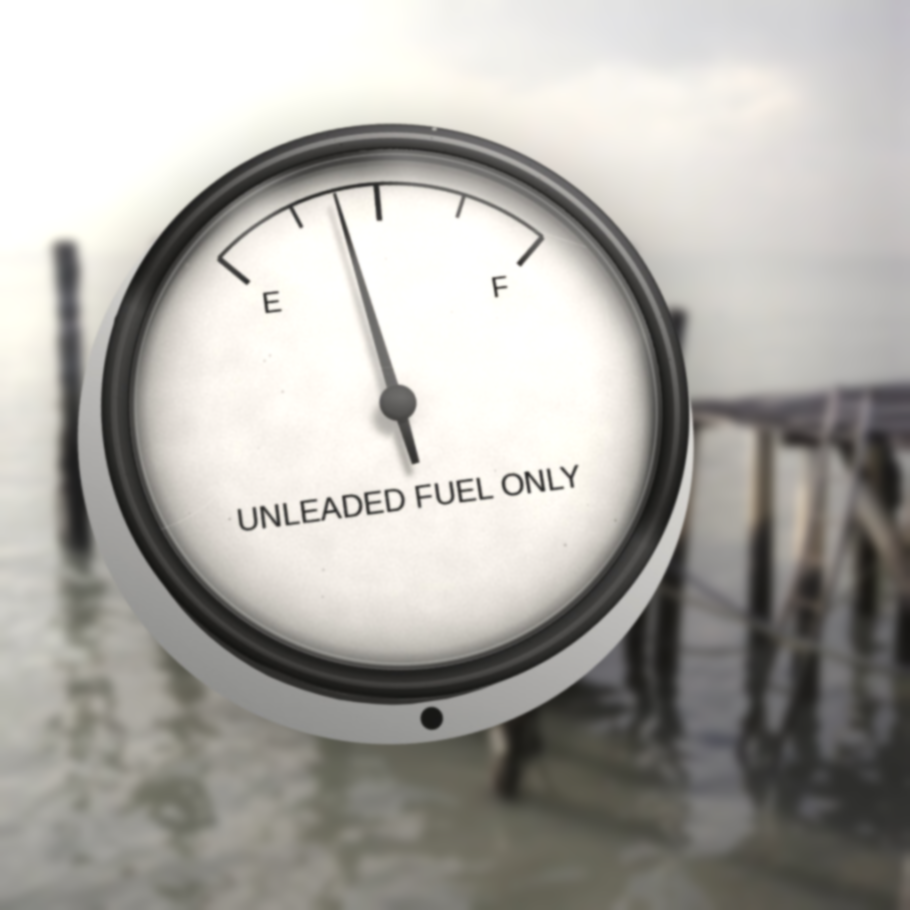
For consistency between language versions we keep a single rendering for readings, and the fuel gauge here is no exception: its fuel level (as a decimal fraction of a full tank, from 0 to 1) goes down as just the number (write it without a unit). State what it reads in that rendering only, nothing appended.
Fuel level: 0.375
